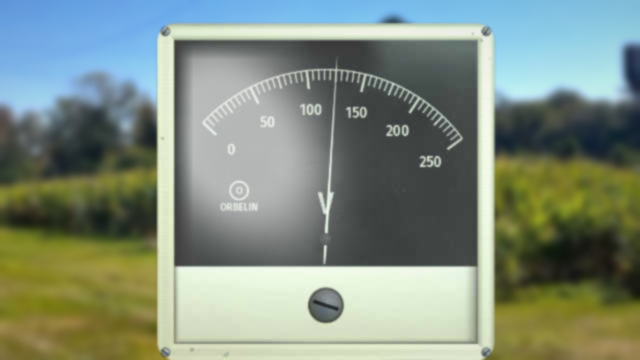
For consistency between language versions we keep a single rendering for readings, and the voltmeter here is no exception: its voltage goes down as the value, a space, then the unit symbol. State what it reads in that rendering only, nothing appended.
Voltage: 125 V
